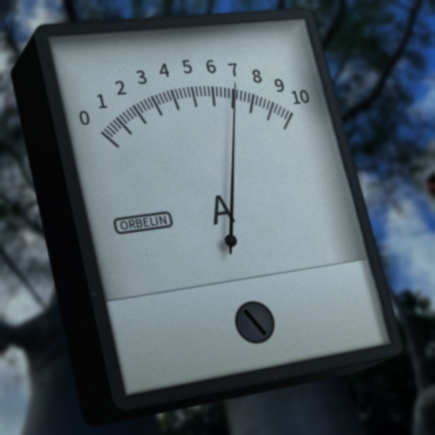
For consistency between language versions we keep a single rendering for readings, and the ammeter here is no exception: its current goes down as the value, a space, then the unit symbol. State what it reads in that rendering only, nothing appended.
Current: 7 A
